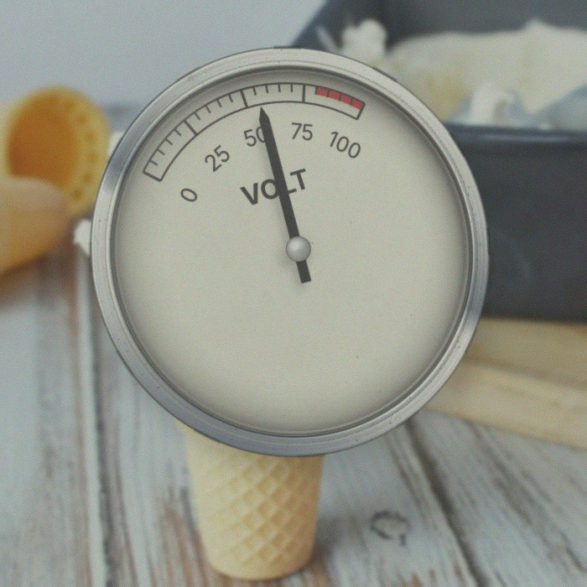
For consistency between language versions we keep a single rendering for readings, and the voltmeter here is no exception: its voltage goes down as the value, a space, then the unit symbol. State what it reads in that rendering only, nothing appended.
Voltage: 55 V
